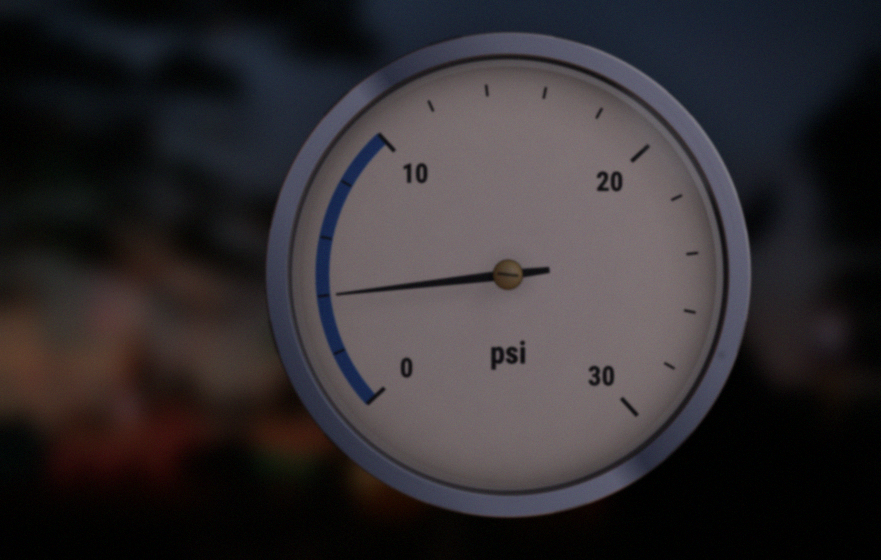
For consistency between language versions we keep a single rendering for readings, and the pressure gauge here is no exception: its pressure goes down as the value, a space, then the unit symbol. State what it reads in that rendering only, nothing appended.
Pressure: 4 psi
